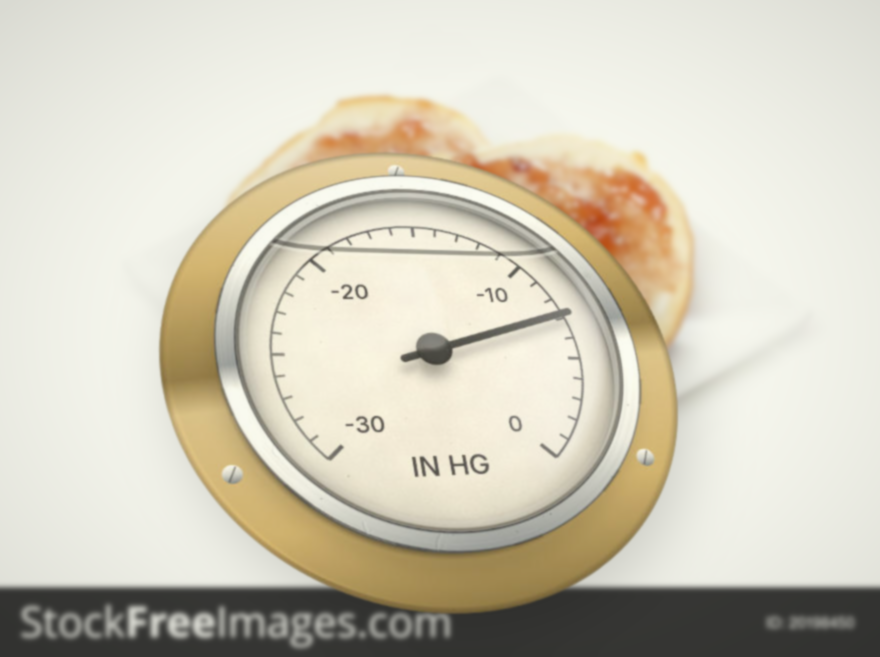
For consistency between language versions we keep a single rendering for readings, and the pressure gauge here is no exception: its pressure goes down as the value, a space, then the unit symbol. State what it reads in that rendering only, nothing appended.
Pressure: -7 inHg
